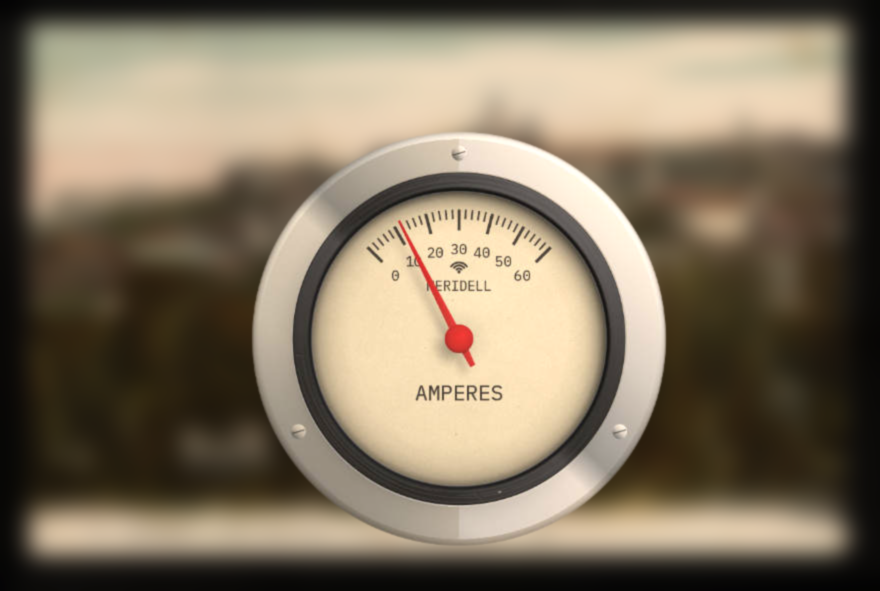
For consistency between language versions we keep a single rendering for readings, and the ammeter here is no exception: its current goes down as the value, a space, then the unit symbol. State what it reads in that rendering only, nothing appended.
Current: 12 A
